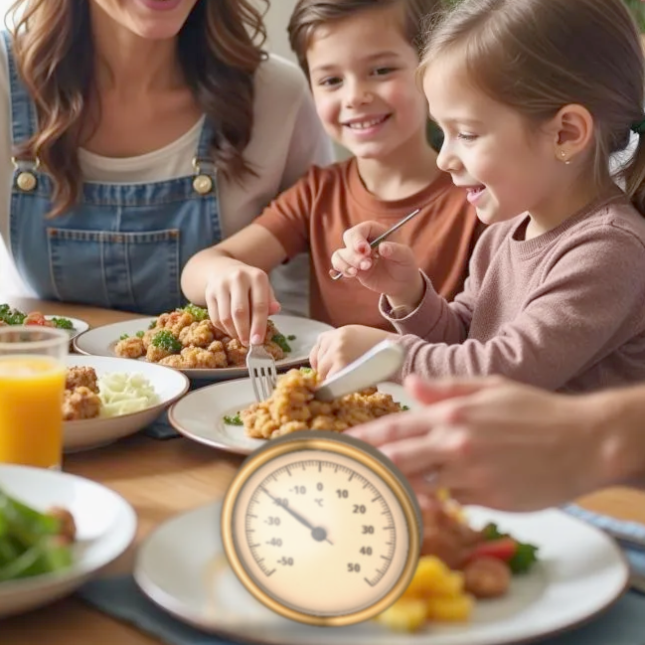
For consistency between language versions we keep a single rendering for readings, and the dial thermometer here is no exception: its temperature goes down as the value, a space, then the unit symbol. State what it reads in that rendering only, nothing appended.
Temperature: -20 °C
